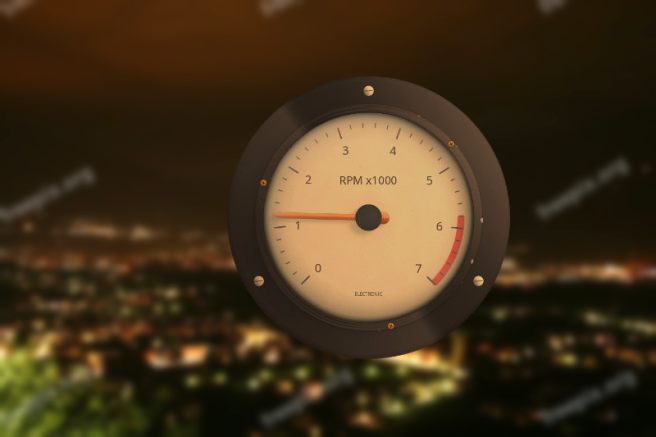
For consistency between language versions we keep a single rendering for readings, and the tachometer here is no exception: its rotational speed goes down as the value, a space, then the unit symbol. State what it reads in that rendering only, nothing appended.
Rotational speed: 1200 rpm
